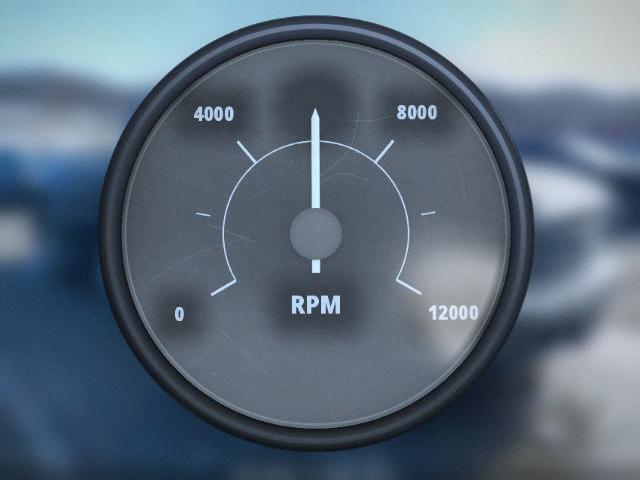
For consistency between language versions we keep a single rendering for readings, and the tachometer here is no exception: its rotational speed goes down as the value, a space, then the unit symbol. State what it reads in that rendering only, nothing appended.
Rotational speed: 6000 rpm
